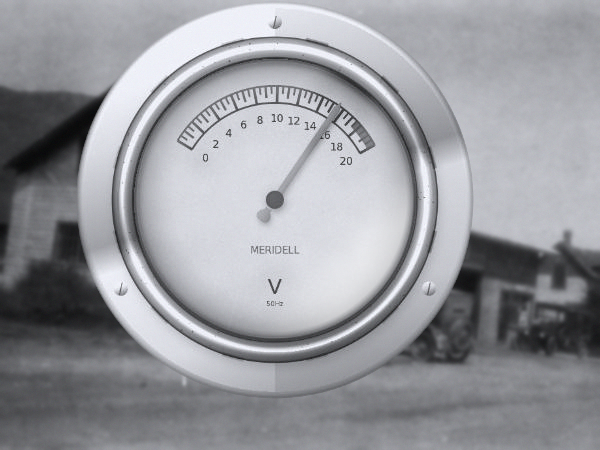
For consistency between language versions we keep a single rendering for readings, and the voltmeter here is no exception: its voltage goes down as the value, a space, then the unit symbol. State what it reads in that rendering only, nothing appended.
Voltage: 15.5 V
